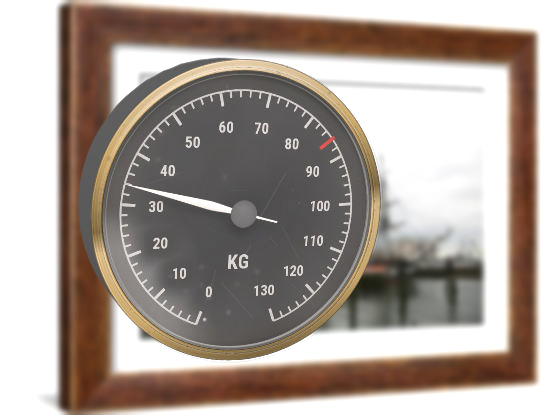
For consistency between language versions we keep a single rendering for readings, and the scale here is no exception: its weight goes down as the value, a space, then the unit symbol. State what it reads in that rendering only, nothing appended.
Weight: 34 kg
